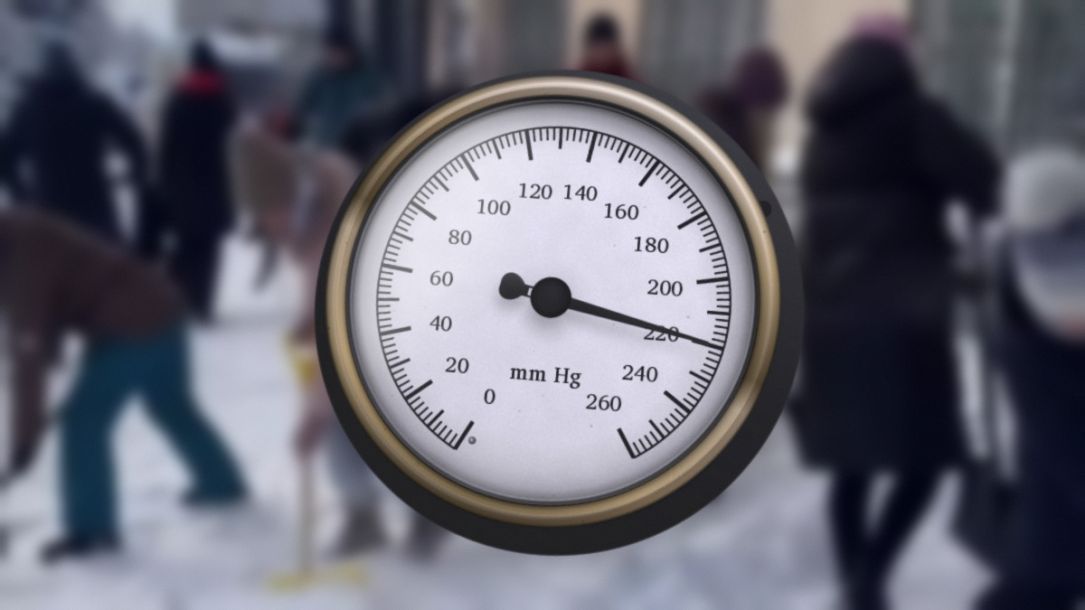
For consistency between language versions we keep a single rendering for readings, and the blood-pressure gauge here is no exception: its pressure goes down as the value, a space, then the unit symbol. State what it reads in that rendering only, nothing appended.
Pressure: 220 mmHg
